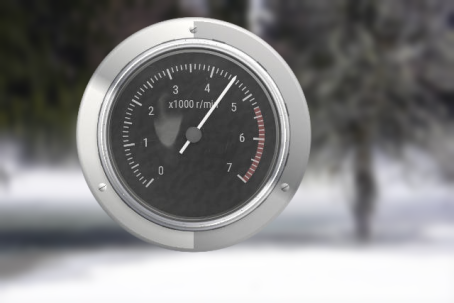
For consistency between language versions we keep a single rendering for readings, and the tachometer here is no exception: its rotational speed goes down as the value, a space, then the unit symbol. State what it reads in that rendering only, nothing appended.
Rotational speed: 4500 rpm
